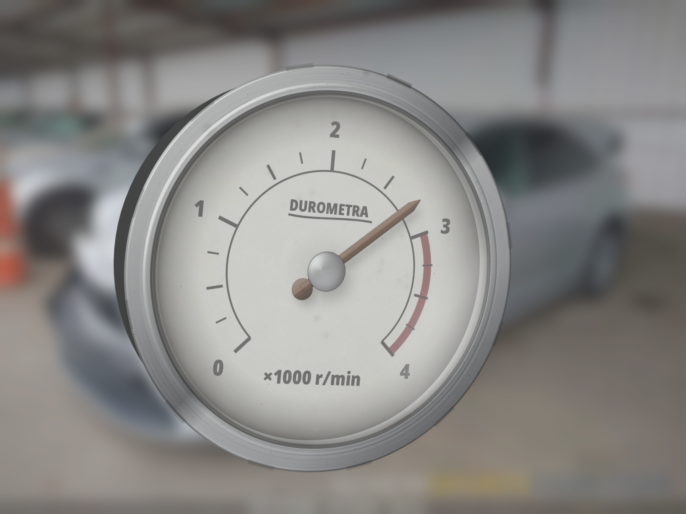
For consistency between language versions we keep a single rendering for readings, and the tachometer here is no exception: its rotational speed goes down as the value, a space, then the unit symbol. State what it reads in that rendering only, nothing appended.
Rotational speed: 2750 rpm
